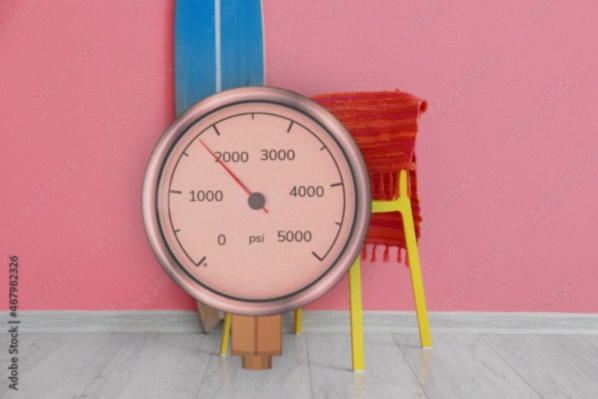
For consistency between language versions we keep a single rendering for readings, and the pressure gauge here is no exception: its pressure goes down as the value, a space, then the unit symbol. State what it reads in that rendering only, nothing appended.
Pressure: 1750 psi
